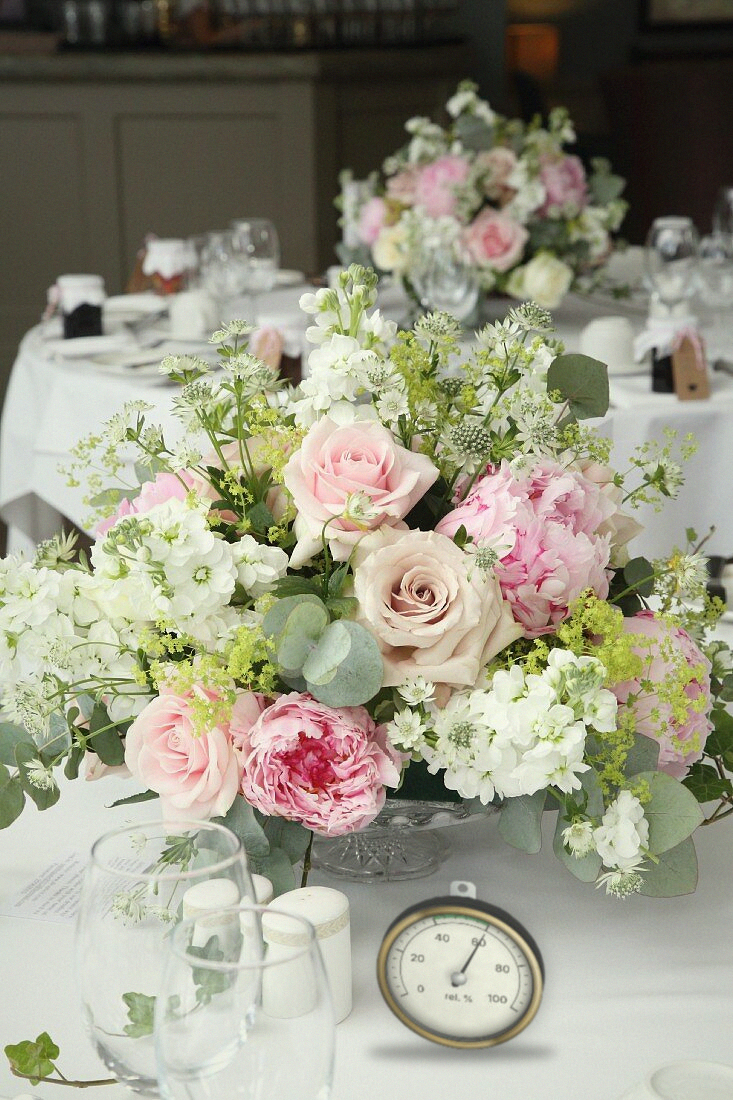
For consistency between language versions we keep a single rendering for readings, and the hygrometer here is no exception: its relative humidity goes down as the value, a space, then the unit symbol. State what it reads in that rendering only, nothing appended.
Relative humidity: 60 %
